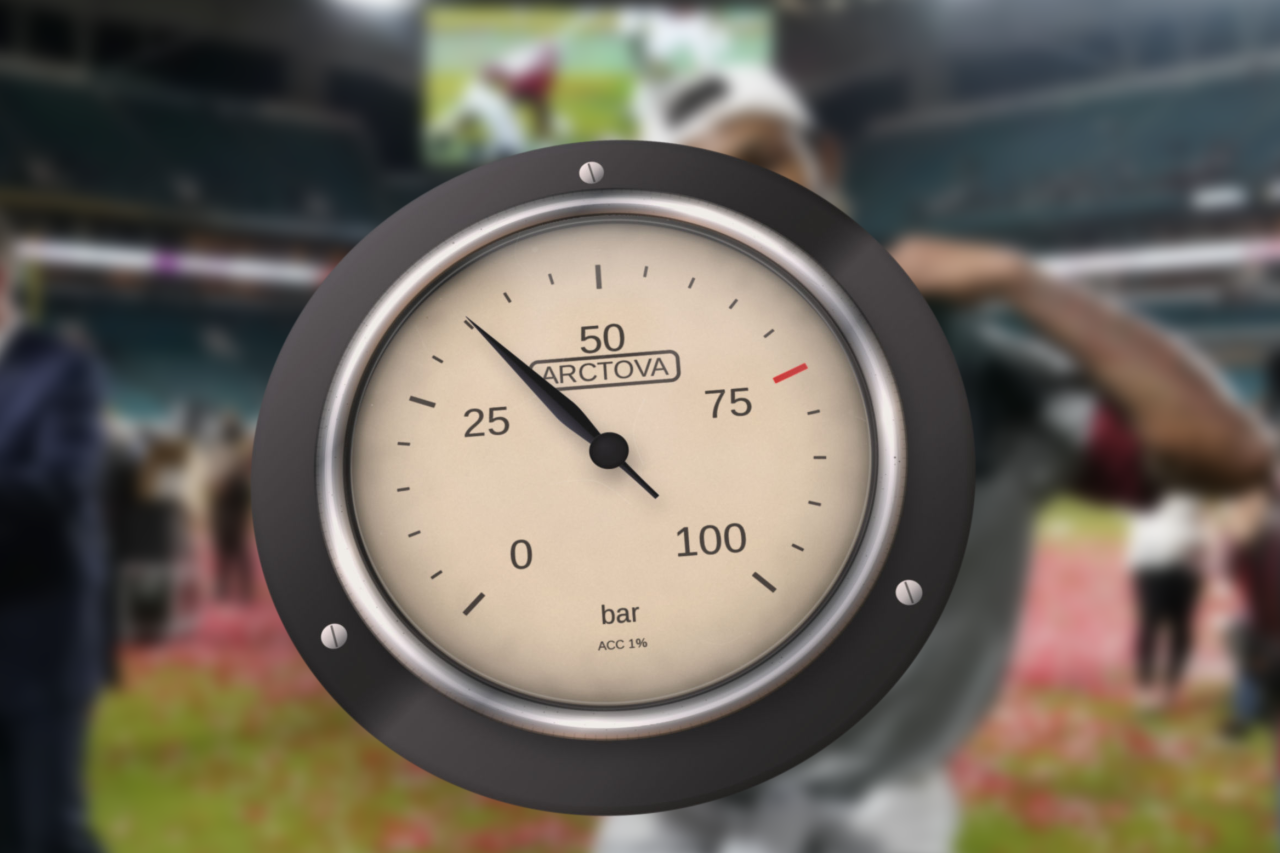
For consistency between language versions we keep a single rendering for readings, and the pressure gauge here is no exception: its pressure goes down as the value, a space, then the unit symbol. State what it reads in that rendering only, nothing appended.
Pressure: 35 bar
